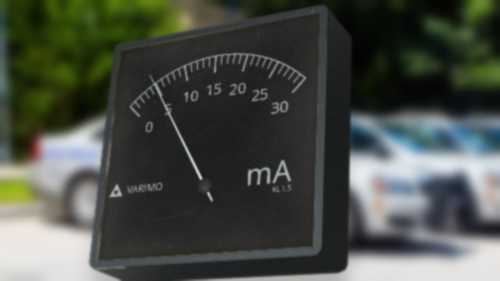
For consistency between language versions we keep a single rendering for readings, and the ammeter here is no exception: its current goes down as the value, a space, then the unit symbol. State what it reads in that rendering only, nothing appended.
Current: 5 mA
